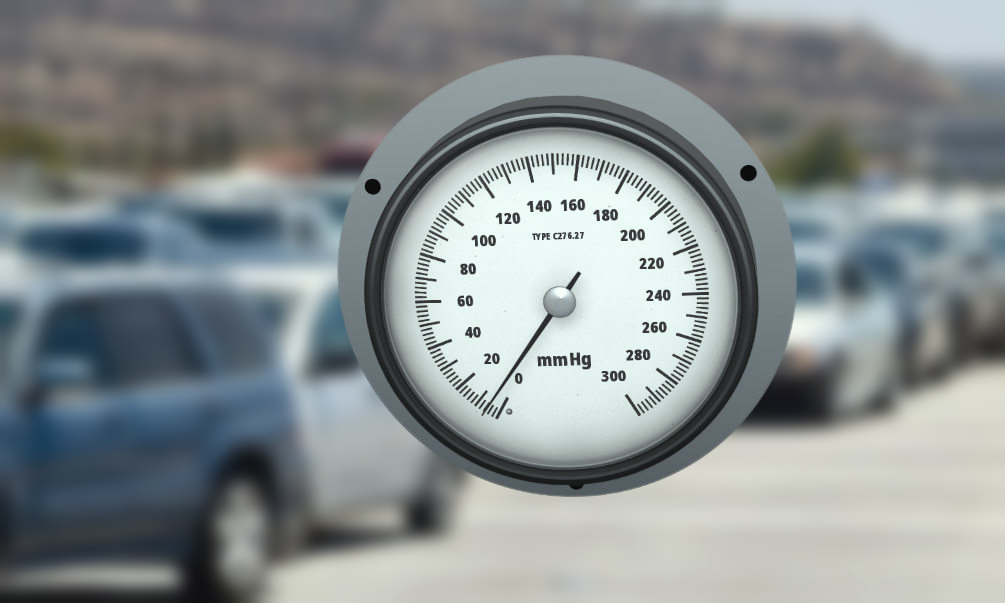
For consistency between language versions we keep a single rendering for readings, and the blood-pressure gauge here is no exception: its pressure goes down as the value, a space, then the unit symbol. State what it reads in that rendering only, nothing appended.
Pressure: 6 mmHg
